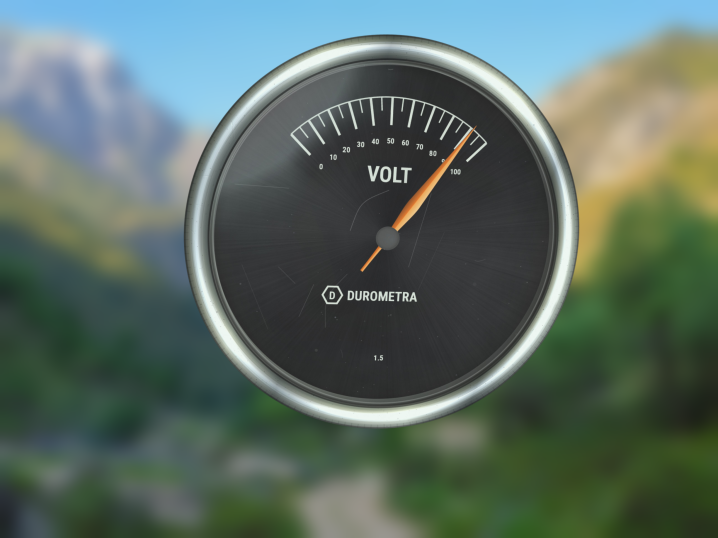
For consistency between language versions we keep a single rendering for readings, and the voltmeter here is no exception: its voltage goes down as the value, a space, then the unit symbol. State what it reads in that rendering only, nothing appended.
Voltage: 90 V
